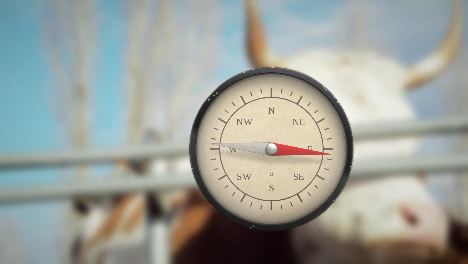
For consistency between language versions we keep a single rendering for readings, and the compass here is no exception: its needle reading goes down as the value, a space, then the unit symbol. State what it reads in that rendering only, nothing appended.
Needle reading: 95 °
